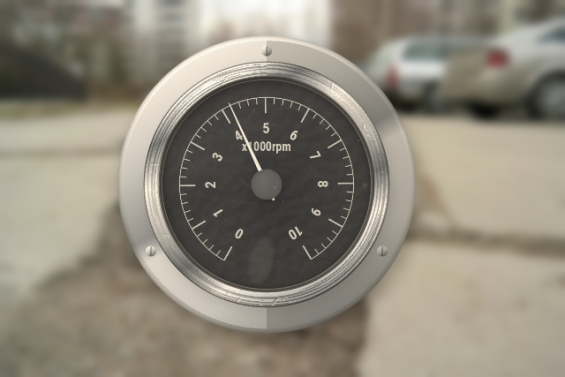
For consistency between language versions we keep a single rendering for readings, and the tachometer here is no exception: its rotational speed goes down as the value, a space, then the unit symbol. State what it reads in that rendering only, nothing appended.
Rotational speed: 4200 rpm
